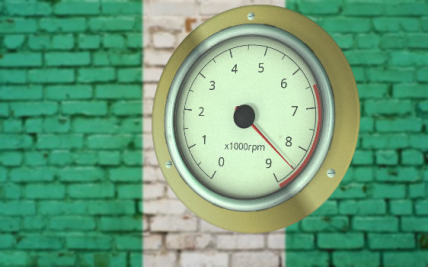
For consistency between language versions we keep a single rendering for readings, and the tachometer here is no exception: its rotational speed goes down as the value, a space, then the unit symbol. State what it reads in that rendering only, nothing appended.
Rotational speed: 8500 rpm
